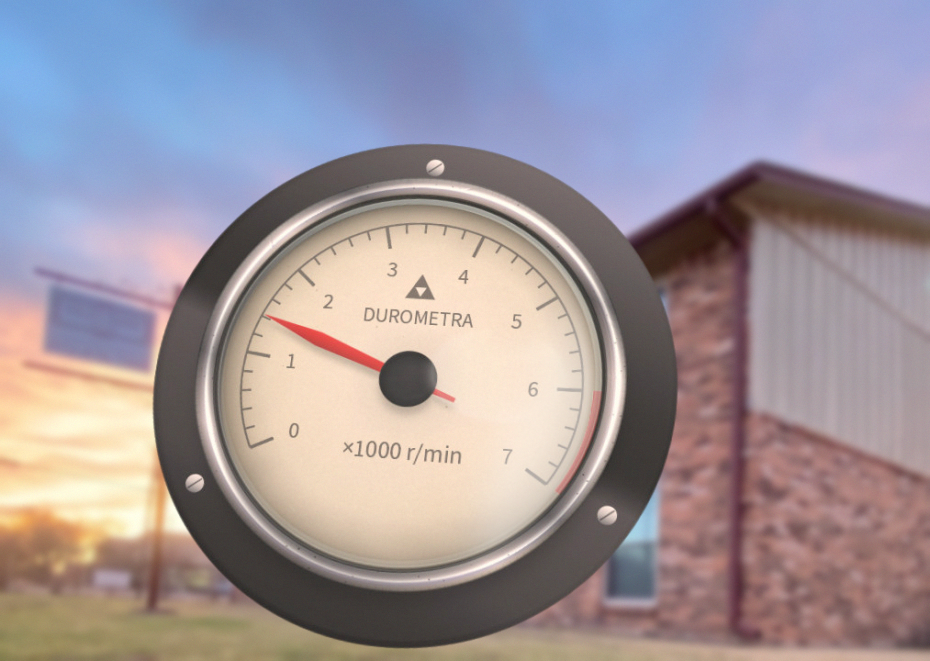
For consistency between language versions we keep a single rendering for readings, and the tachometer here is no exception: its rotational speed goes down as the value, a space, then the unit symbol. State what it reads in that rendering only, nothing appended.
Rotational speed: 1400 rpm
